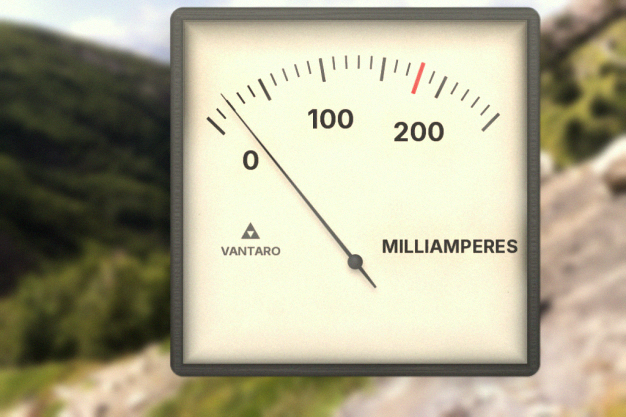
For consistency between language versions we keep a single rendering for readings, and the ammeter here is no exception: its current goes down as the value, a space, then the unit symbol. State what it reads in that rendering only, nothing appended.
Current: 20 mA
